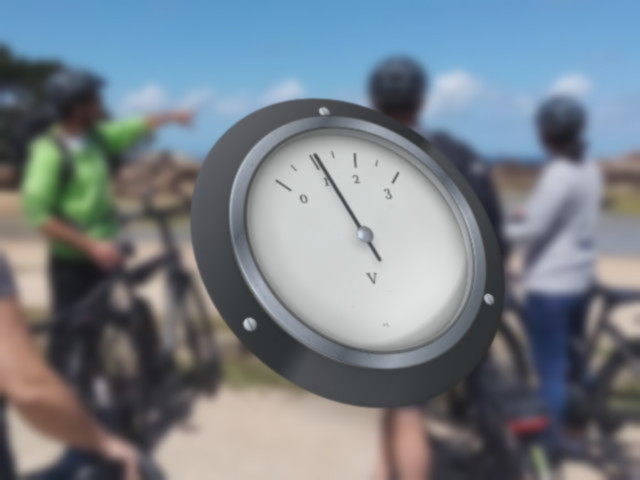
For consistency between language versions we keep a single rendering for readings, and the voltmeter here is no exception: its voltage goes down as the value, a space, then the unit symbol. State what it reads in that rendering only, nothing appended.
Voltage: 1 V
